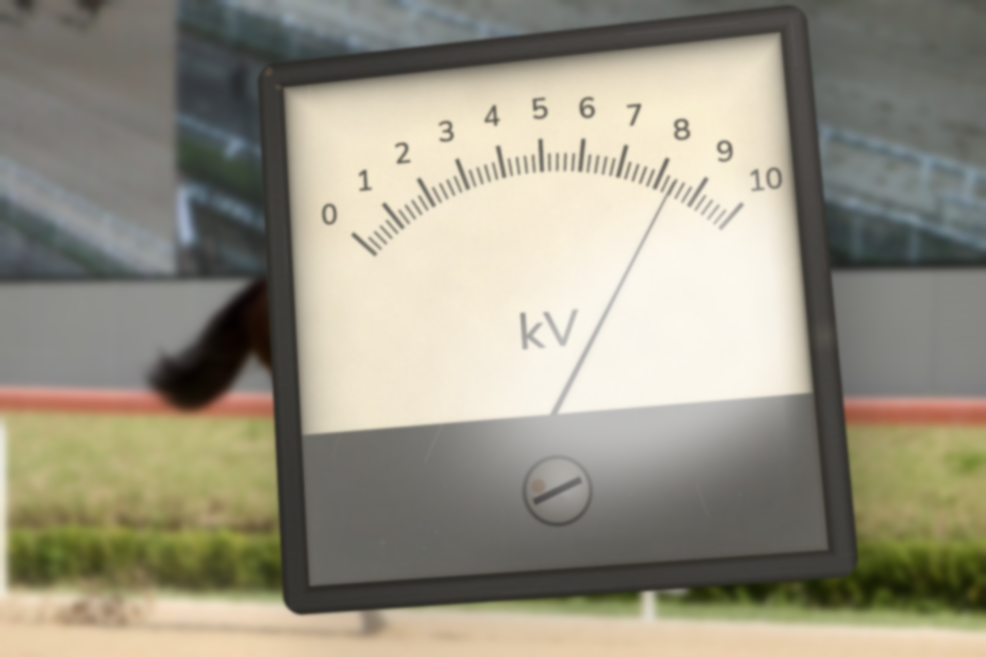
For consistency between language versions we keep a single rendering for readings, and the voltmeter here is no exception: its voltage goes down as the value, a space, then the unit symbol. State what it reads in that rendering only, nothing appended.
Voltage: 8.4 kV
